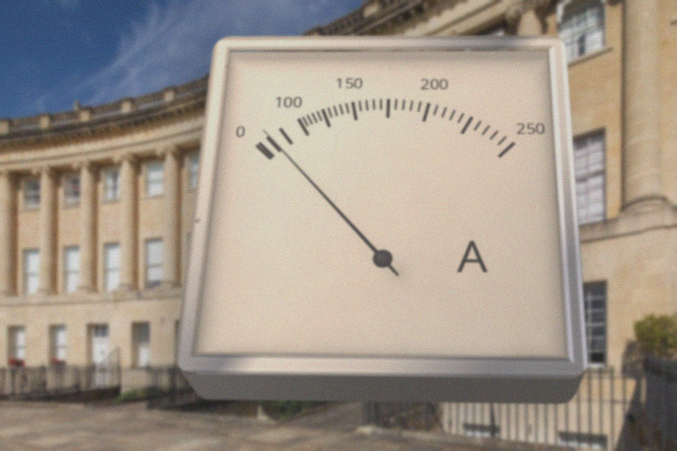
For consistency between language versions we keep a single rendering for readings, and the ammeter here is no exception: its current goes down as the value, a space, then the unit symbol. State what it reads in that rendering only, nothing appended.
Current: 50 A
